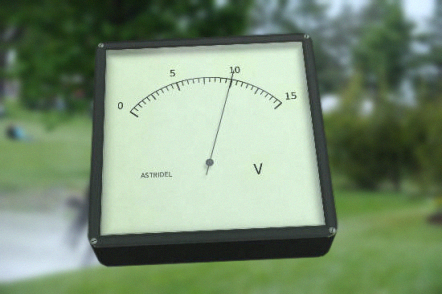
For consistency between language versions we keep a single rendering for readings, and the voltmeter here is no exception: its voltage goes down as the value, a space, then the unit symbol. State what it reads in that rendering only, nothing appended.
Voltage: 10 V
